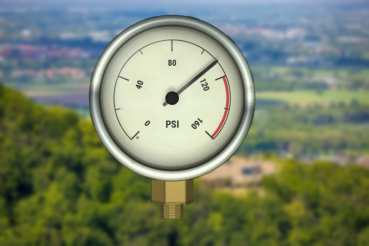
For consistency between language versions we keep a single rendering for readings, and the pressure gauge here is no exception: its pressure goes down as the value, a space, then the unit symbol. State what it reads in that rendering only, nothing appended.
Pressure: 110 psi
